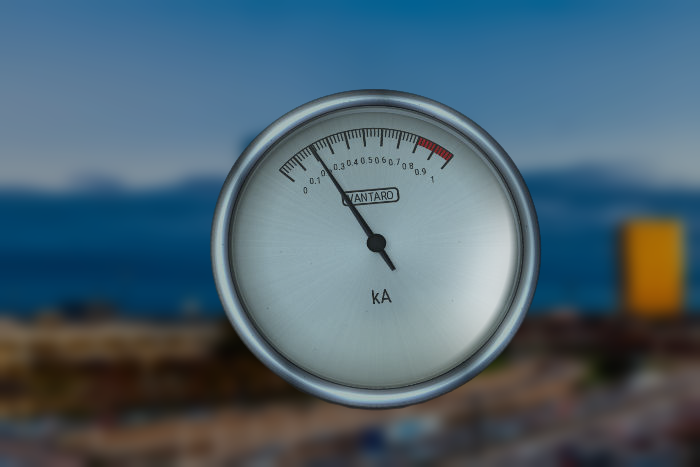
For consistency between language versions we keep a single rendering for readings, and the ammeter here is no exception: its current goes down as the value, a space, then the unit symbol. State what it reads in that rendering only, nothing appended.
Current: 0.2 kA
